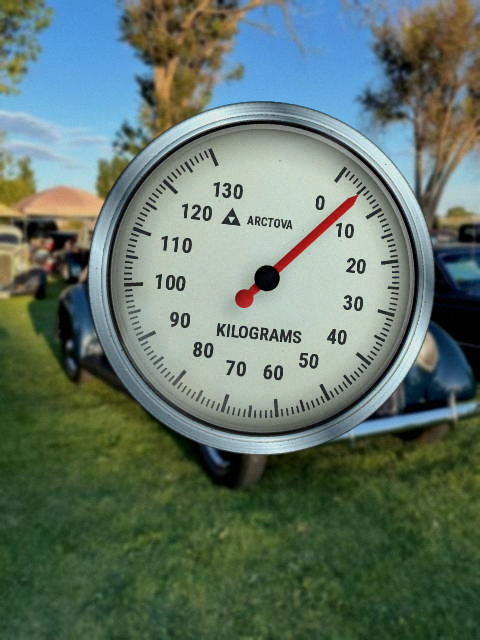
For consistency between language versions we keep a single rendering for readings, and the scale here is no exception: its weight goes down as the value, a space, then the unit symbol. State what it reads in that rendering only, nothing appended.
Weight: 5 kg
